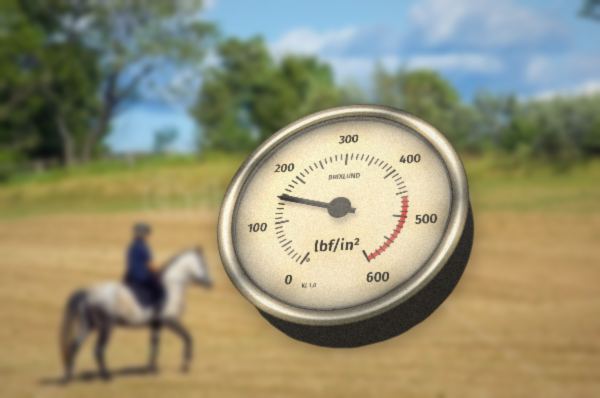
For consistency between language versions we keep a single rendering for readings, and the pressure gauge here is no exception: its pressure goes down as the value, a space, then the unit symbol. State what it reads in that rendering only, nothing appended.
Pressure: 150 psi
